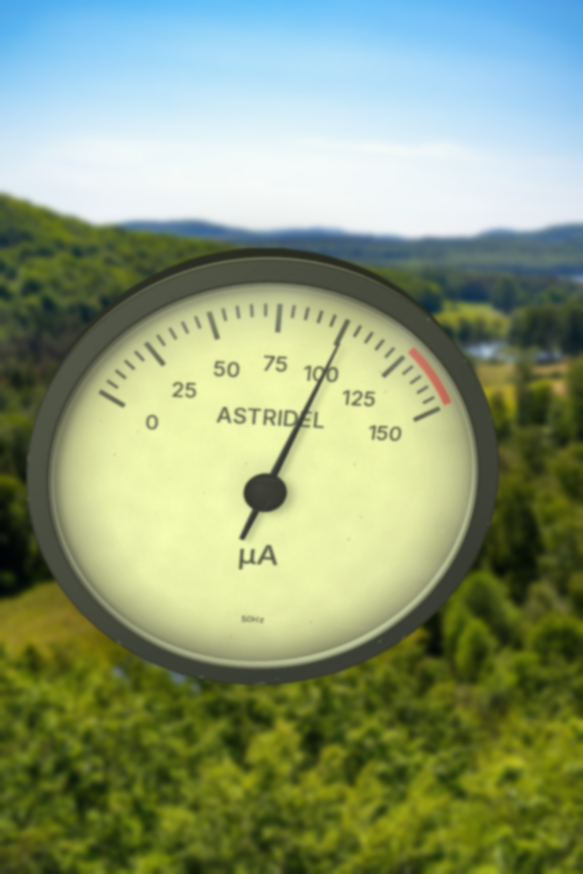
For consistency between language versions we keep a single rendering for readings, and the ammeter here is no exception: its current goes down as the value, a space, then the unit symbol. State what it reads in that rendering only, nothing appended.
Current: 100 µA
